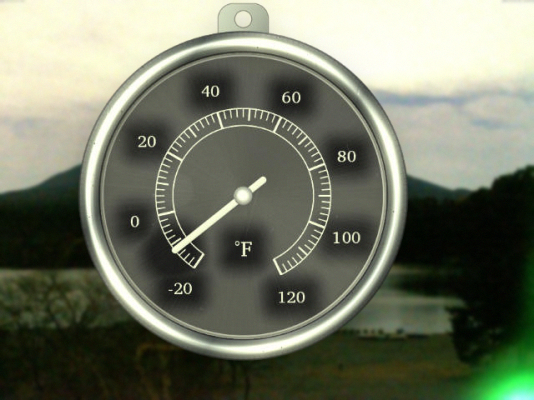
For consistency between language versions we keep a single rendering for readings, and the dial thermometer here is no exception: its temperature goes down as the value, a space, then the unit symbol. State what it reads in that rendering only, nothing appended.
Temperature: -12 °F
